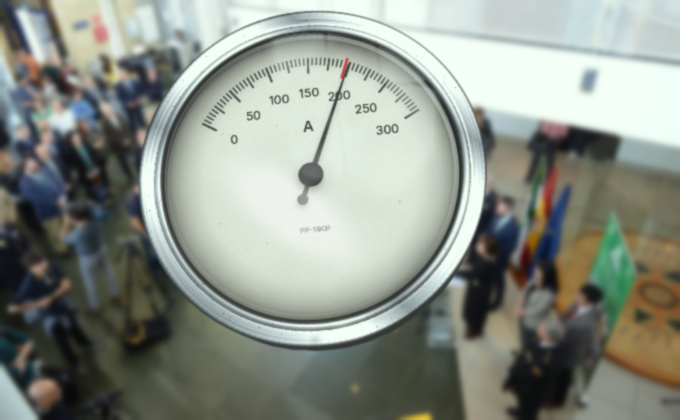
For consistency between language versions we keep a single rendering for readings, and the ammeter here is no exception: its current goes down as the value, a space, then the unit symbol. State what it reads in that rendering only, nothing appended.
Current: 200 A
